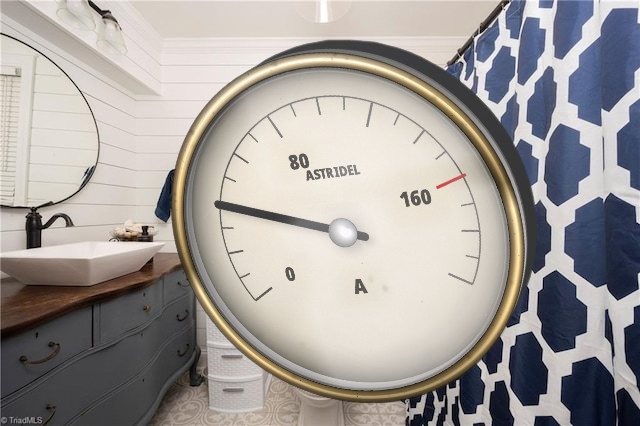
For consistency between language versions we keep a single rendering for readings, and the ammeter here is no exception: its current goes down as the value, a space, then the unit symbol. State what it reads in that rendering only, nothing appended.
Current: 40 A
